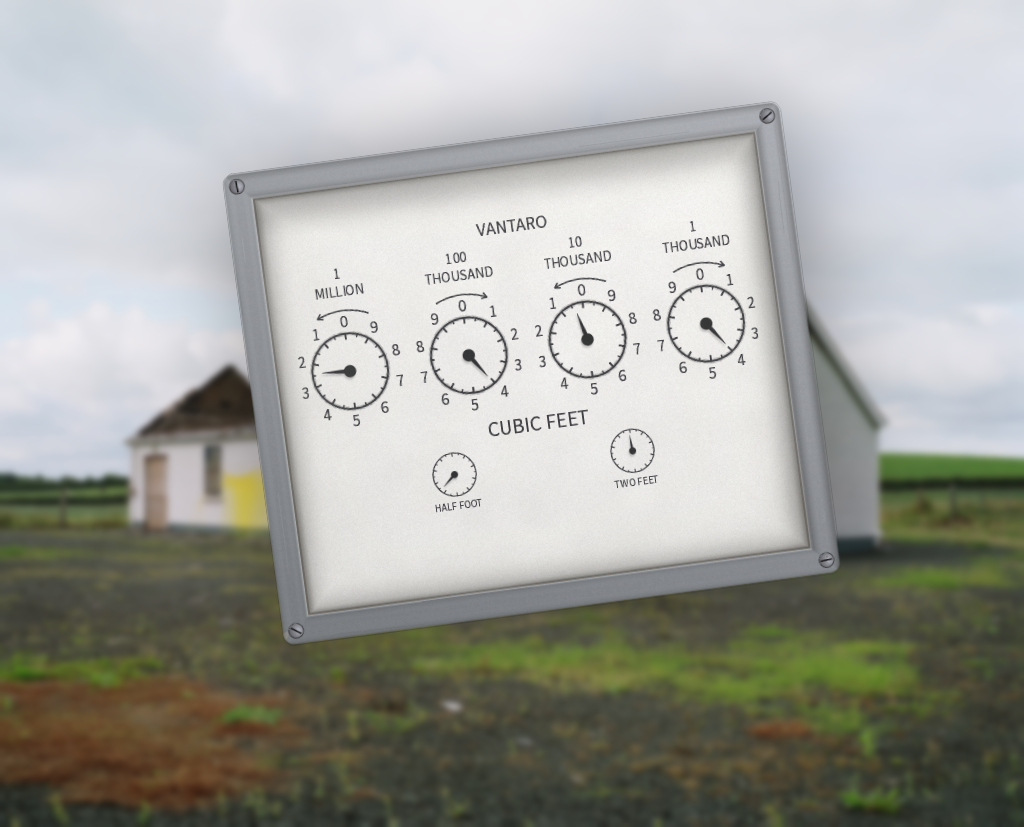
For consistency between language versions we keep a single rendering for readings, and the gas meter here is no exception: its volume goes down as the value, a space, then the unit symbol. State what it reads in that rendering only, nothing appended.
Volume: 240400 ft³
